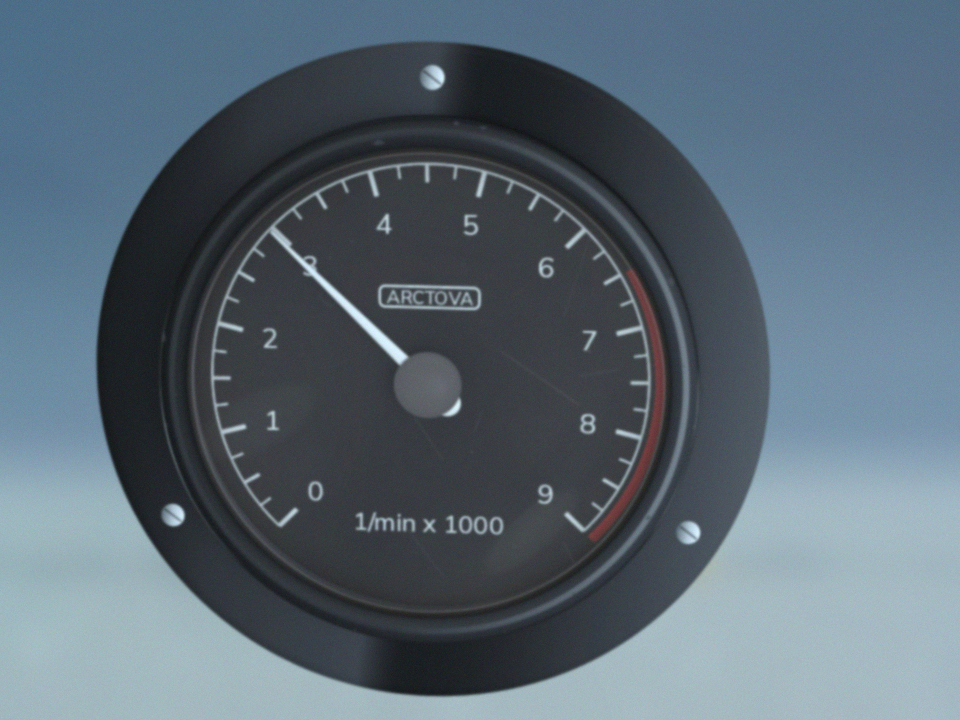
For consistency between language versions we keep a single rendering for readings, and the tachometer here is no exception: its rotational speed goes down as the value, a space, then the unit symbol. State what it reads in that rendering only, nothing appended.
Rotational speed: 3000 rpm
